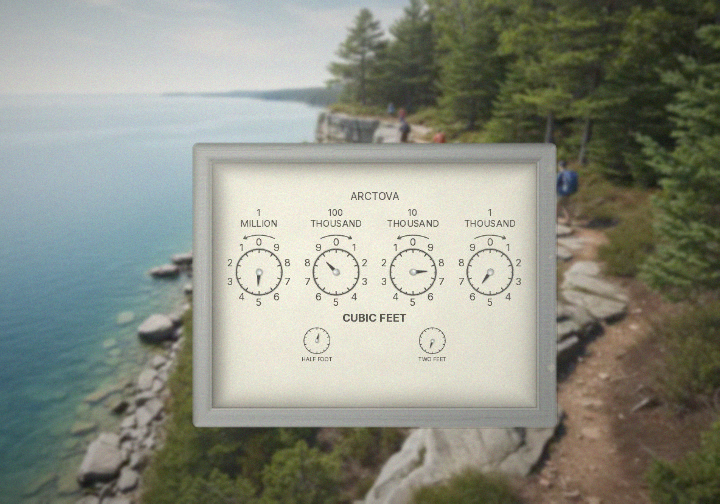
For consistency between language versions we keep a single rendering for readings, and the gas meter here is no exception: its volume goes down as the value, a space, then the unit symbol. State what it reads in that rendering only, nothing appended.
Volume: 487600 ft³
